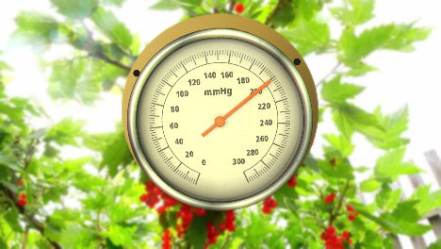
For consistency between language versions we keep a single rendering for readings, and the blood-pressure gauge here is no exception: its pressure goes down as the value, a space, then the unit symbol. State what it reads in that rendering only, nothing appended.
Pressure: 200 mmHg
